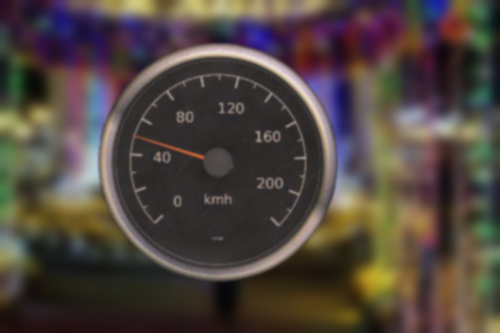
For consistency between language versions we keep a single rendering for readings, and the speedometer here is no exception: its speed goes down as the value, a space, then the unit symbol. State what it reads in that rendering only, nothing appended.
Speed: 50 km/h
